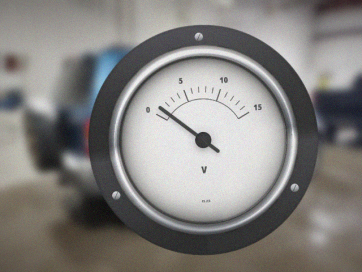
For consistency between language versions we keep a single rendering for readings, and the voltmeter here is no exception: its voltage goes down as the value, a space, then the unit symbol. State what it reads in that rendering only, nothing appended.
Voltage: 1 V
